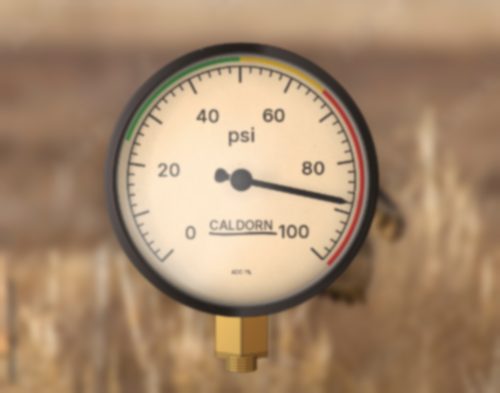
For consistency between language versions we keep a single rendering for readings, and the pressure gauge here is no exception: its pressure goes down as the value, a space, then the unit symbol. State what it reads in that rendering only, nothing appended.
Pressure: 88 psi
